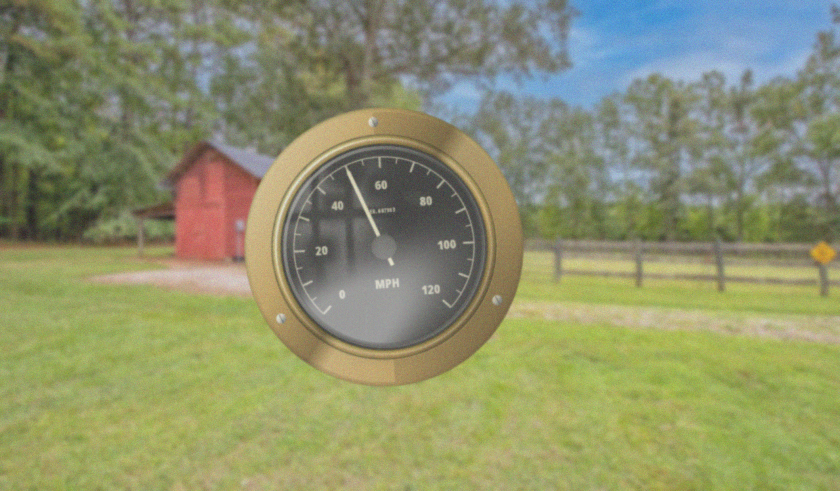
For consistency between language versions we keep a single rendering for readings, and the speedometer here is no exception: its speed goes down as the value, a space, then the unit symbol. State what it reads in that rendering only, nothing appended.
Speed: 50 mph
